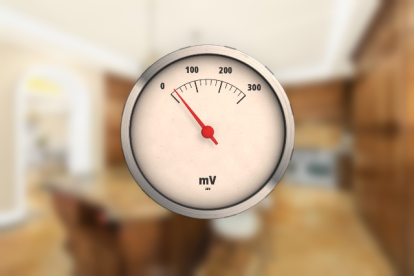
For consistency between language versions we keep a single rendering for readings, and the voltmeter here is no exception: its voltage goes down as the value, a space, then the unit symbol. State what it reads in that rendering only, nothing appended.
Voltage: 20 mV
